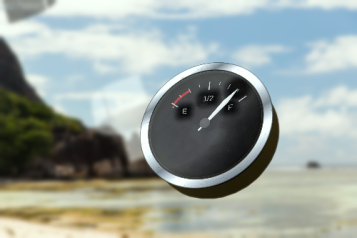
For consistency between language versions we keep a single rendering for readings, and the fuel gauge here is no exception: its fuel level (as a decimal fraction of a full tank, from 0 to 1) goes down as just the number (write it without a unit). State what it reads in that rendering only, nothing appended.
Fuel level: 0.875
